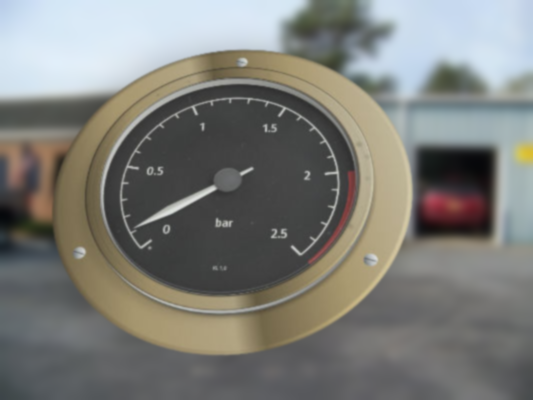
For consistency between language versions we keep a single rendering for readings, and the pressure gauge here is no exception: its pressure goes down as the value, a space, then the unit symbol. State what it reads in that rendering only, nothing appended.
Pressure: 0.1 bar
